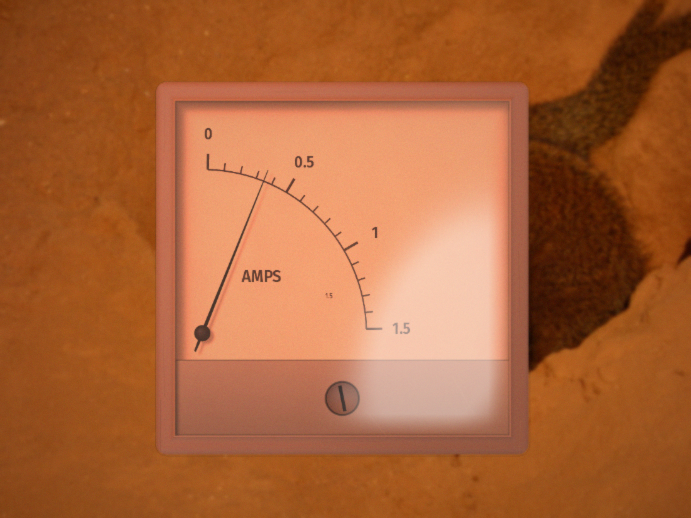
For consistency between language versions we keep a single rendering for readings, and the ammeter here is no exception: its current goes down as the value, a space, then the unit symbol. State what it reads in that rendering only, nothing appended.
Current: 0.35 A
